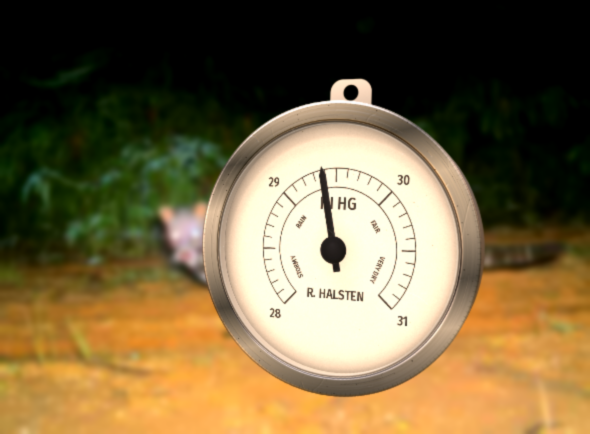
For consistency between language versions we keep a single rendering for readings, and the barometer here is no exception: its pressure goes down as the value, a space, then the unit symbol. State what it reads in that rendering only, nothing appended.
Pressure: 29.4 inHg
